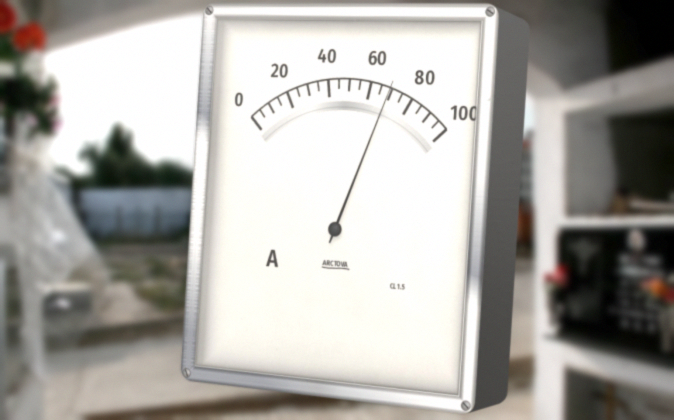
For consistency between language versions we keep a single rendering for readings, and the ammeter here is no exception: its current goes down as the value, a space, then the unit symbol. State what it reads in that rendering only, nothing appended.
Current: 70 A
